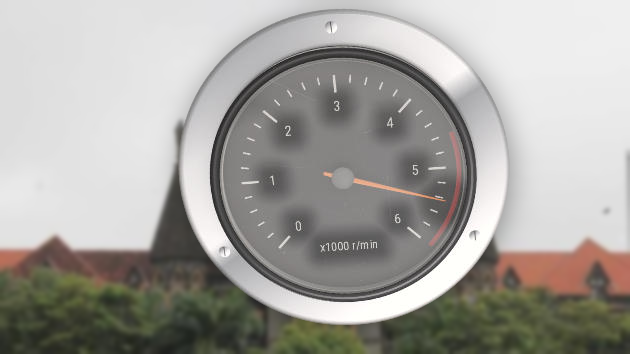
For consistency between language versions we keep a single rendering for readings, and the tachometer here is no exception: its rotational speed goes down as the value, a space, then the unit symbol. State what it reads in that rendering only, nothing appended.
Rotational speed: 5400 rpm
